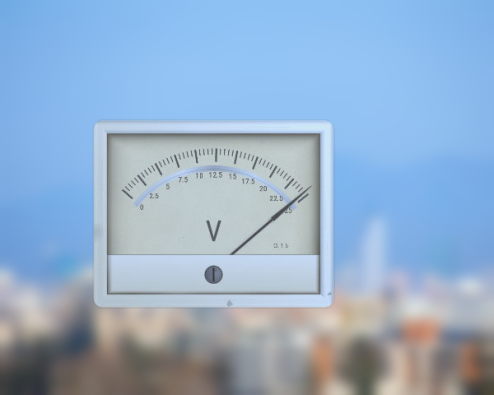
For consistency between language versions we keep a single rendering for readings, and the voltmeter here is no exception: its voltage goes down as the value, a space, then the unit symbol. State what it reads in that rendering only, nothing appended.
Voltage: 24.5 V
